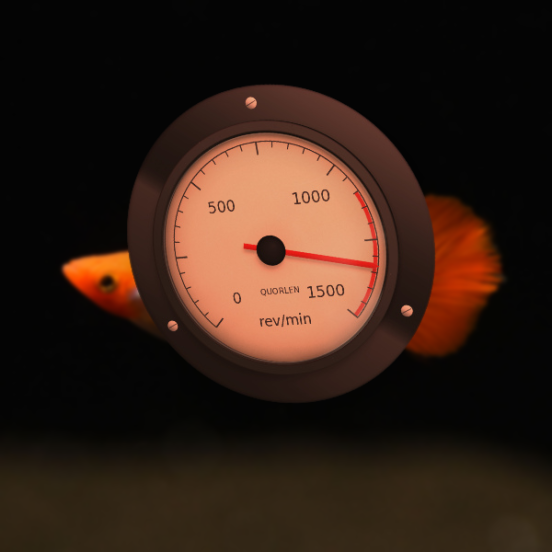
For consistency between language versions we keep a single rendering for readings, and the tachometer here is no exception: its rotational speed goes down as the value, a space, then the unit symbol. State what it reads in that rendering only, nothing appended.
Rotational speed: 1325 rpm
